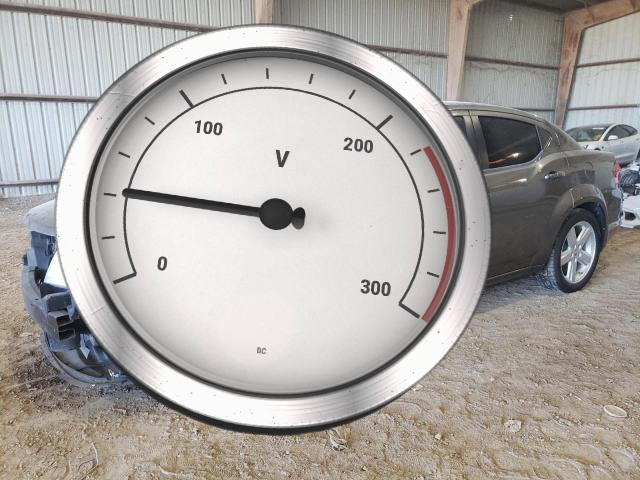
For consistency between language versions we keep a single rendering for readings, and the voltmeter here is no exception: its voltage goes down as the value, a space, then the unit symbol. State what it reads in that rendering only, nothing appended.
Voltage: 40 V
